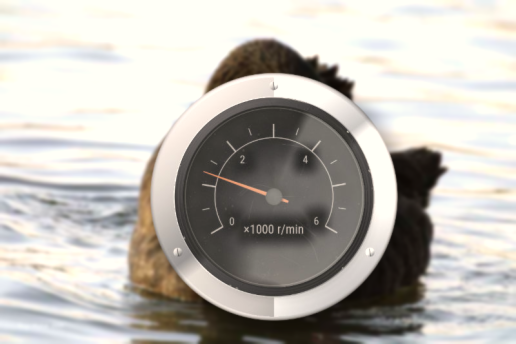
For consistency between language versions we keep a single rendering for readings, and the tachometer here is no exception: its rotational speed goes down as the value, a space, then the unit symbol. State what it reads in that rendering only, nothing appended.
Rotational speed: 1250 rpm
